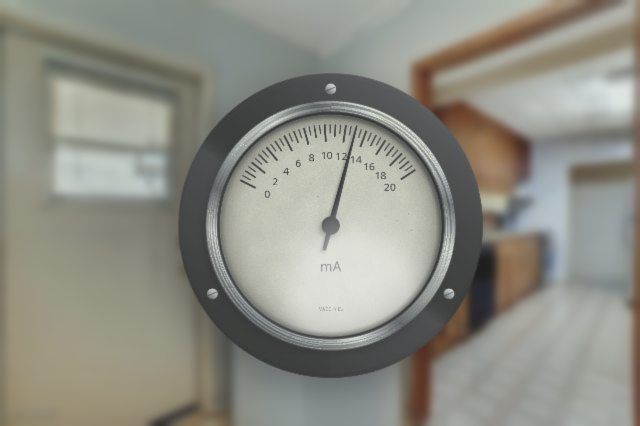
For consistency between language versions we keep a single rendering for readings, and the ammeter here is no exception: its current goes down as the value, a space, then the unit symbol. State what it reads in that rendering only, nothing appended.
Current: 13 mA
